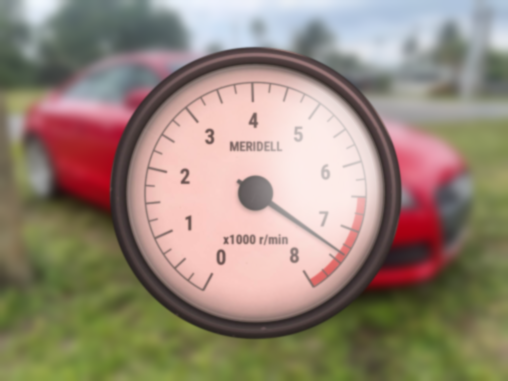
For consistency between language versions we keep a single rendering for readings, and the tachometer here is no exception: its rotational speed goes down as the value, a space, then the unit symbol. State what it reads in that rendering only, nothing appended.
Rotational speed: 7375 rpm
